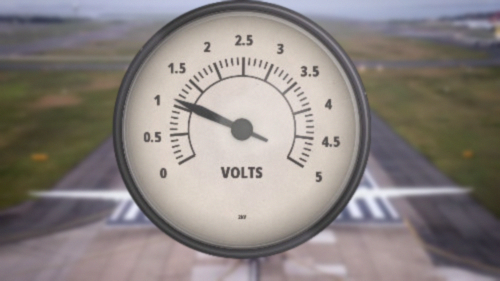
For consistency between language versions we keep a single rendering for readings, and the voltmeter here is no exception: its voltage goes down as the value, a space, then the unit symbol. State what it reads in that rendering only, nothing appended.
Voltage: 1.1 V
